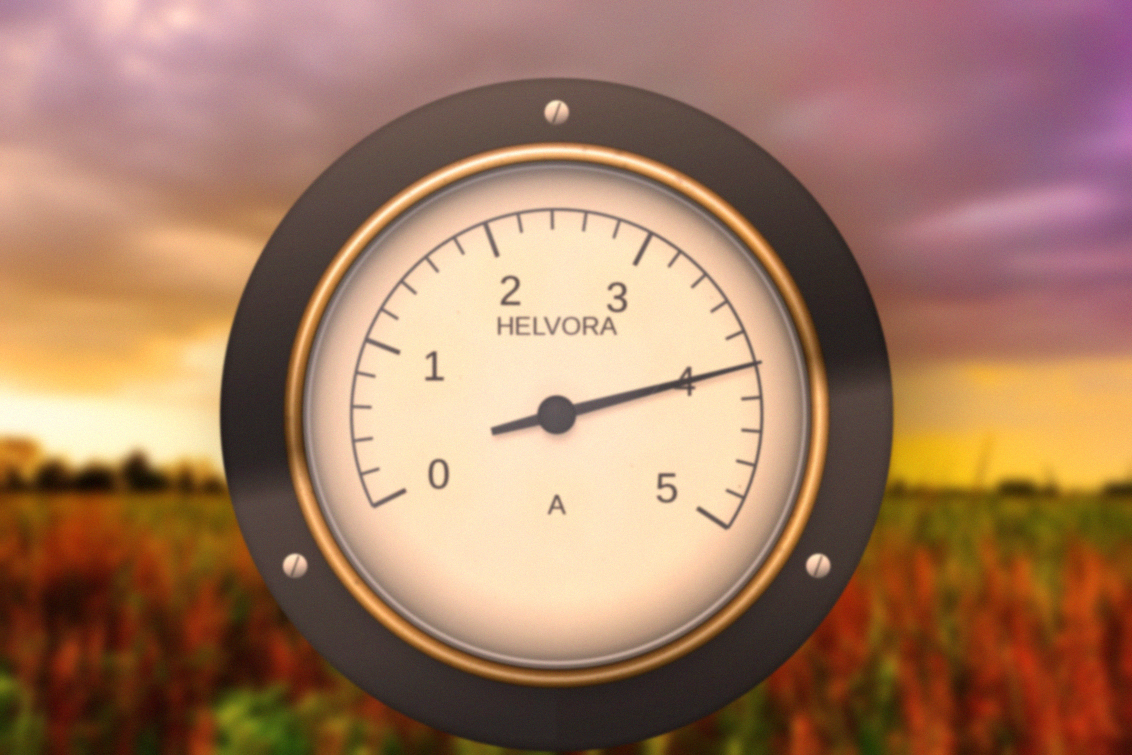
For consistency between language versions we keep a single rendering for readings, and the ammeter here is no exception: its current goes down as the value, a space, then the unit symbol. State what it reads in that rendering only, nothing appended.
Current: 4 A
